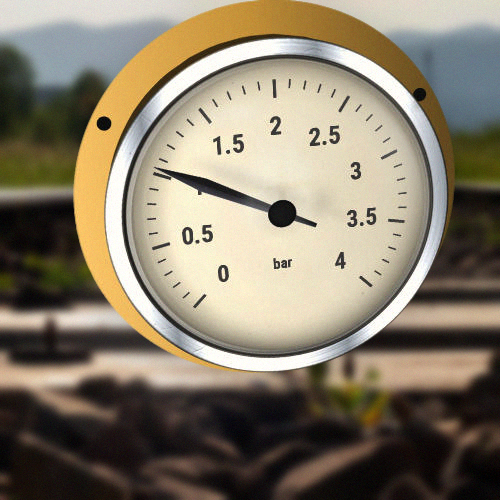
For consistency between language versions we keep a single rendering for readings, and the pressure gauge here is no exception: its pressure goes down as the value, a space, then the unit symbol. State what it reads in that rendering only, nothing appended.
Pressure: 1.05 bar
